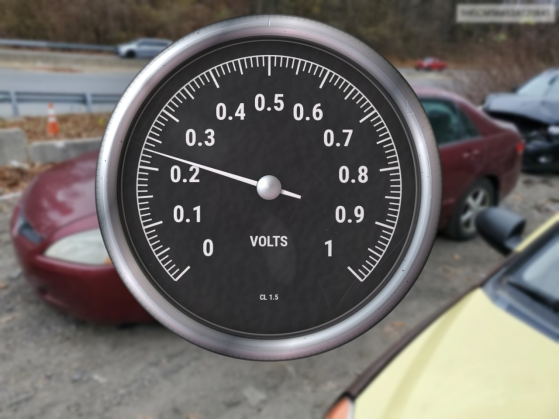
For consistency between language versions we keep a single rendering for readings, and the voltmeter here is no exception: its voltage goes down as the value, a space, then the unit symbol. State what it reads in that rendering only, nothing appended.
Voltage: 0.23 V
